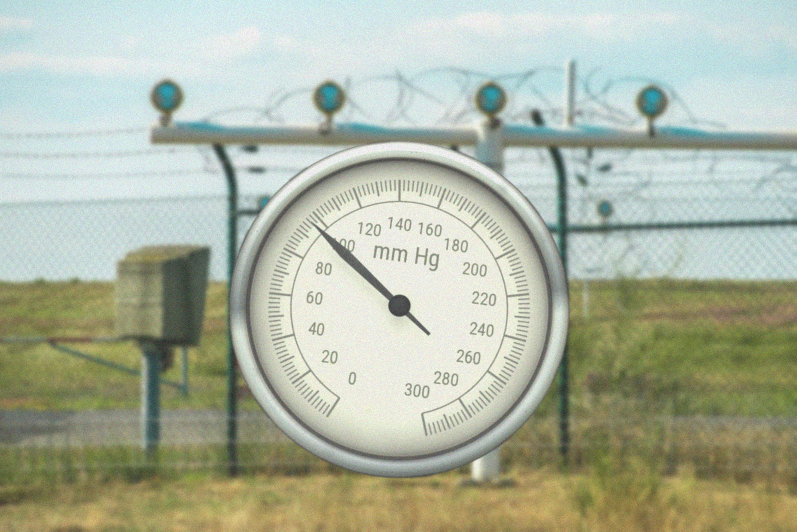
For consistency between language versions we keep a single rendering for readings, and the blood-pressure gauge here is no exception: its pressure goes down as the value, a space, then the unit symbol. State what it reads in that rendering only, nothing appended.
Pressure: 96 mmHg
